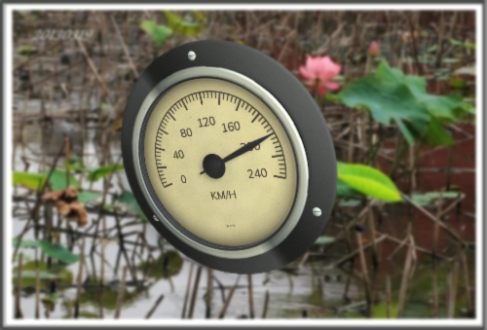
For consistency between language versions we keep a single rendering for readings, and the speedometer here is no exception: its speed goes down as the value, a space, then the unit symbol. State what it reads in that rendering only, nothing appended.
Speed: 200 km/h
